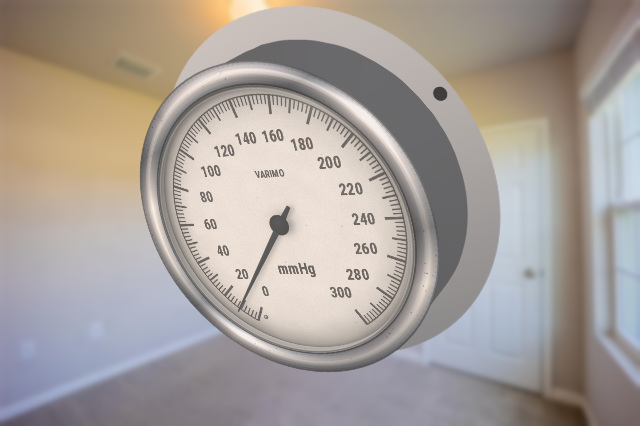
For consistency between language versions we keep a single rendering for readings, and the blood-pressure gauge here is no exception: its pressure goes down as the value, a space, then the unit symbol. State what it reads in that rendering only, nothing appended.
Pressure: 10 mmHg
